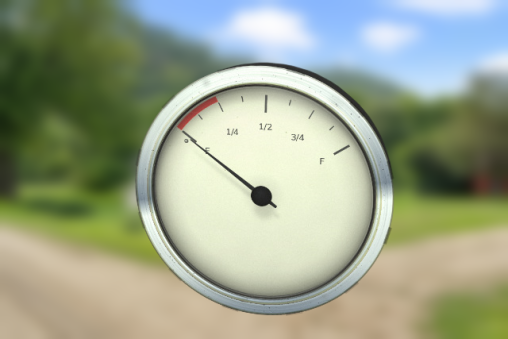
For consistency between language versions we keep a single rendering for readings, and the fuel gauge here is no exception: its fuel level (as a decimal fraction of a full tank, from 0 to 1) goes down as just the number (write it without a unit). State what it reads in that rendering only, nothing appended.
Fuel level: 0
